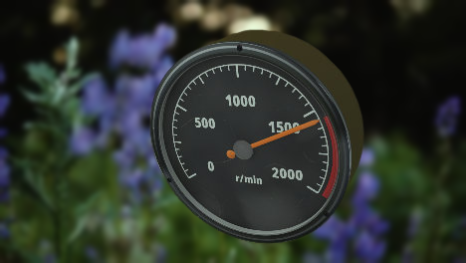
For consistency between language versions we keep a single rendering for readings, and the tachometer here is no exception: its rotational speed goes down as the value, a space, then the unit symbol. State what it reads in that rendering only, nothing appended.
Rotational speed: 1550 rpm
